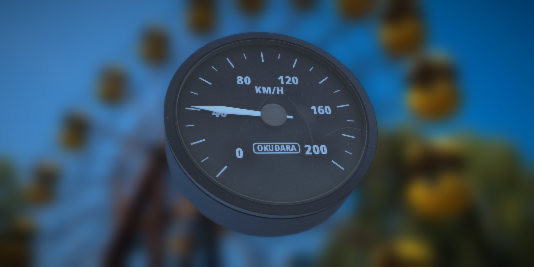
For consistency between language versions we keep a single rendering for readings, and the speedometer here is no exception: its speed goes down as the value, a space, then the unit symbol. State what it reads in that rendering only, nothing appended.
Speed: 40 km/h
